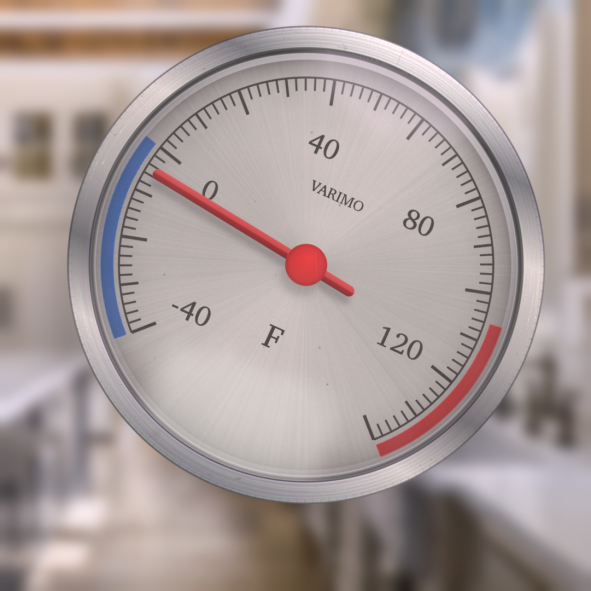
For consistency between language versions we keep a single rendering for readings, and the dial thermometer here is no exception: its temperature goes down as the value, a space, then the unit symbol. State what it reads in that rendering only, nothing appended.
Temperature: -5 °F
